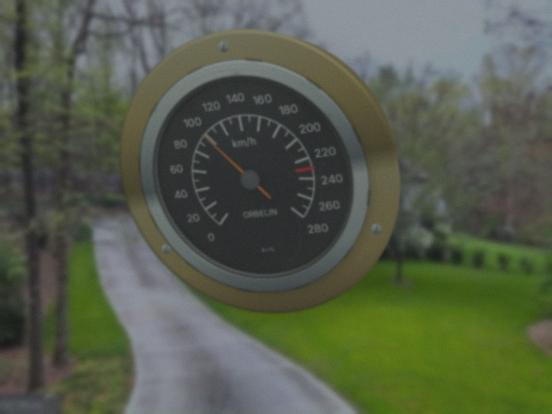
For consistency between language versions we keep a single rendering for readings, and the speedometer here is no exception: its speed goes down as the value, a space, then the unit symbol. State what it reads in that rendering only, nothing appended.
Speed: 100 km/h
